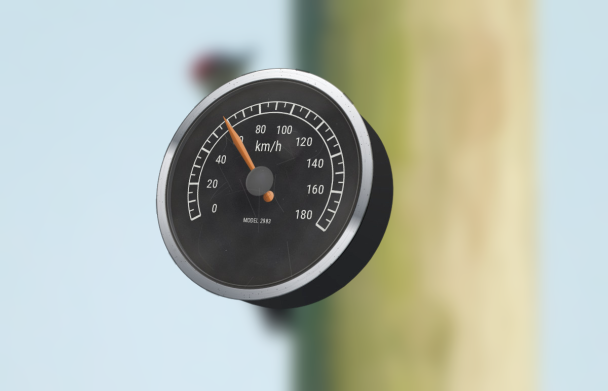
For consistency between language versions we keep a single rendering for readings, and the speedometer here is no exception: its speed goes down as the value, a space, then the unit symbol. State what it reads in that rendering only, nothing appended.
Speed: 60 km/h
